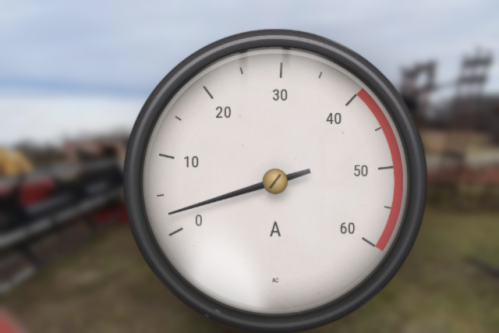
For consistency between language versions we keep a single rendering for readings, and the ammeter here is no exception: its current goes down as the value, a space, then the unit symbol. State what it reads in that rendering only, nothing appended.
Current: 2.5 A
